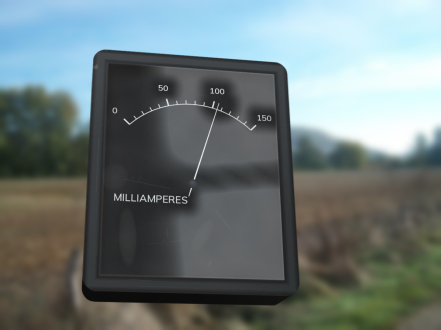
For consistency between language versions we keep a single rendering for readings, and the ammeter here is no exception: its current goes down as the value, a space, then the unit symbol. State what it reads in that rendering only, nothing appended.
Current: 105 mA
